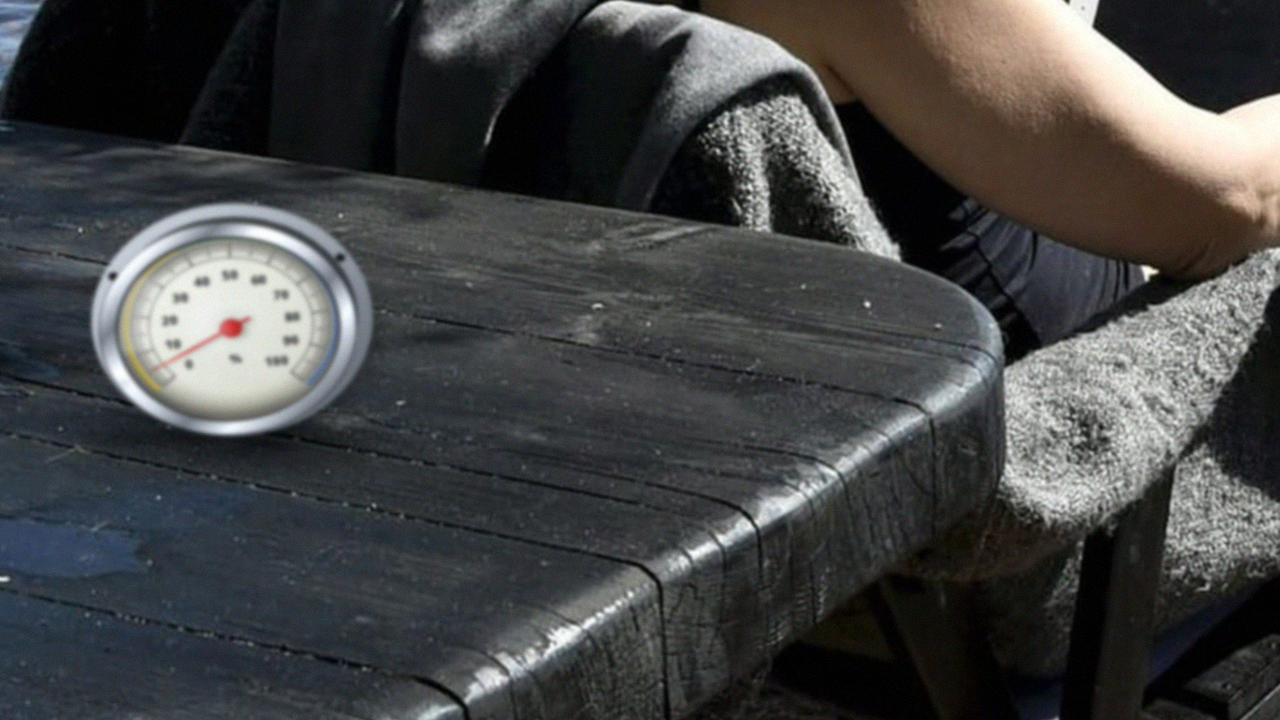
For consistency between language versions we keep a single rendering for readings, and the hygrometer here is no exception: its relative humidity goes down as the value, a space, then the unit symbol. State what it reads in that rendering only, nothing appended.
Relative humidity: 5 %
